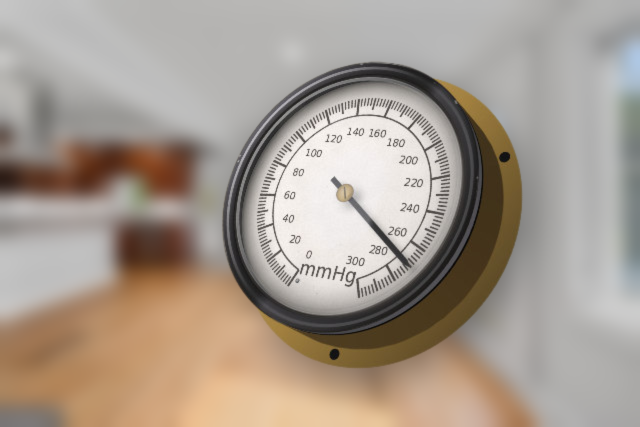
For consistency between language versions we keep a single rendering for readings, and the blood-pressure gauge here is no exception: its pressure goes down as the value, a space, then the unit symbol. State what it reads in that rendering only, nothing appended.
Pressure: 270 mmHg
